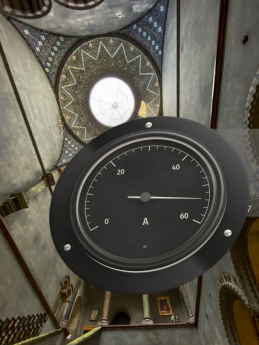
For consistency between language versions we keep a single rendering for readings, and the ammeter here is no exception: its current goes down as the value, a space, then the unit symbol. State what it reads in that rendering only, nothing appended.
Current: 54 A
